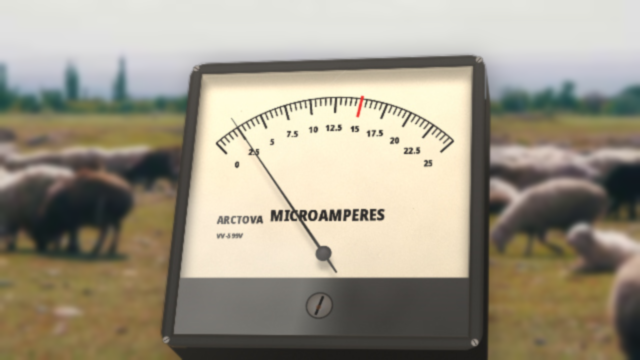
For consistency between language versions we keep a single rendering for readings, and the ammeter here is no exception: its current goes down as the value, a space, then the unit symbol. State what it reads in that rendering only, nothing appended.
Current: 2.5 µA
